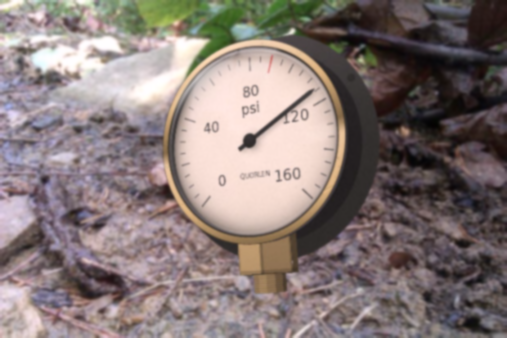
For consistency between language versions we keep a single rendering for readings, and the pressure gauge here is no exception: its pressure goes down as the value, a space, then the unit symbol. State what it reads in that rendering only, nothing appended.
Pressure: 115 psi
